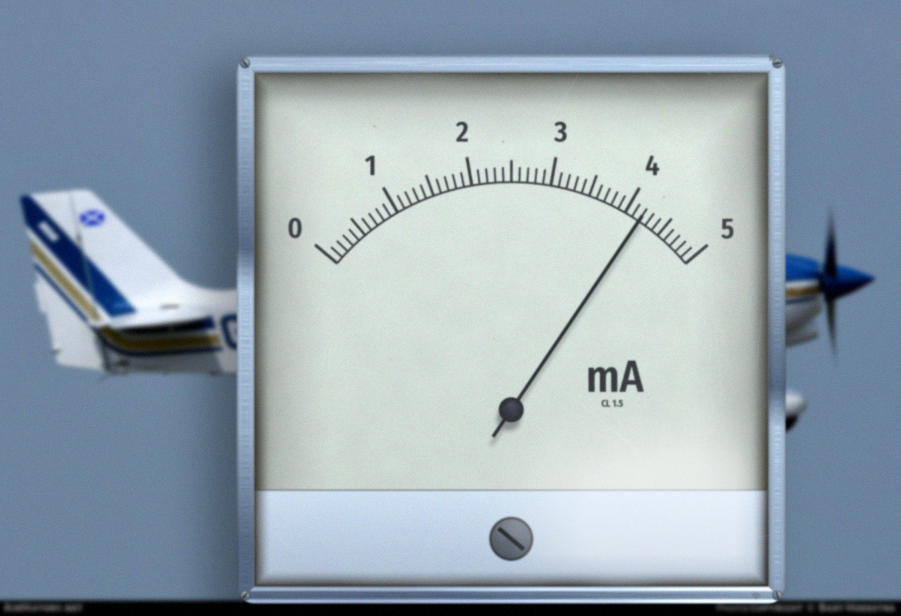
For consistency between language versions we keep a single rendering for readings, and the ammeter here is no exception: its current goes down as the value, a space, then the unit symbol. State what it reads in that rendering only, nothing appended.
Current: 4.2 mA
